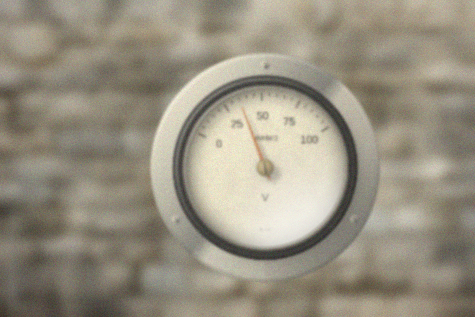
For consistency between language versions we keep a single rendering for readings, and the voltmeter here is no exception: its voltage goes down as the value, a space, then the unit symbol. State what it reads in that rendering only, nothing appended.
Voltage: 35 V
